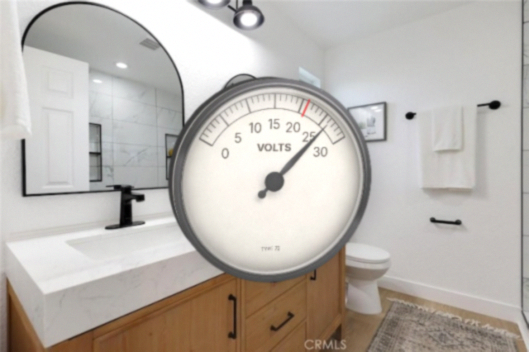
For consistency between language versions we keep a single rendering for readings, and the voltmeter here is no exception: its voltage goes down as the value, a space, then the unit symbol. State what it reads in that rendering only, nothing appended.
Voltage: 26 V
